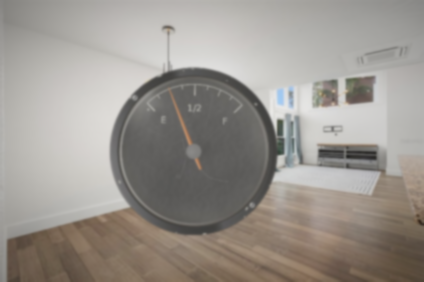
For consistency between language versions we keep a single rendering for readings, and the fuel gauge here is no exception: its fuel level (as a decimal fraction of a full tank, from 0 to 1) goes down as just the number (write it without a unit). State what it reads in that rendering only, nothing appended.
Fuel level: 0.25
